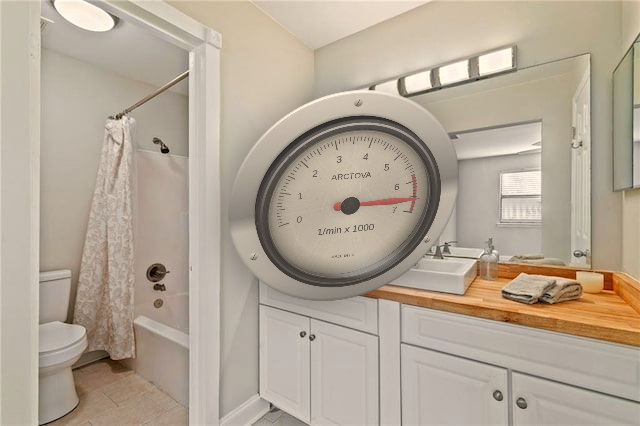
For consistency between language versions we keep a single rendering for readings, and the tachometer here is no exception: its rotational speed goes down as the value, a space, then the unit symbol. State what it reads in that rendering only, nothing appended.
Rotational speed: 6500 rpm
